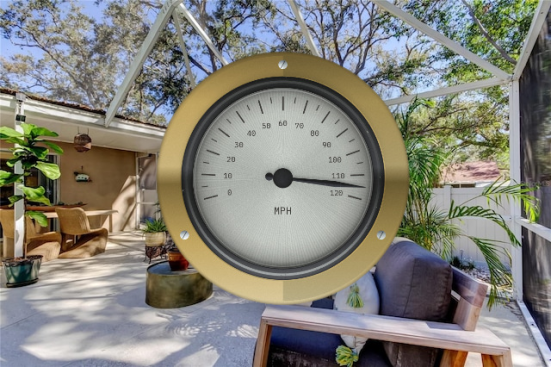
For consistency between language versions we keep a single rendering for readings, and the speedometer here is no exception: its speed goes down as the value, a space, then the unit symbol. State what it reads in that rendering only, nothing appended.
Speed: 115 mph
